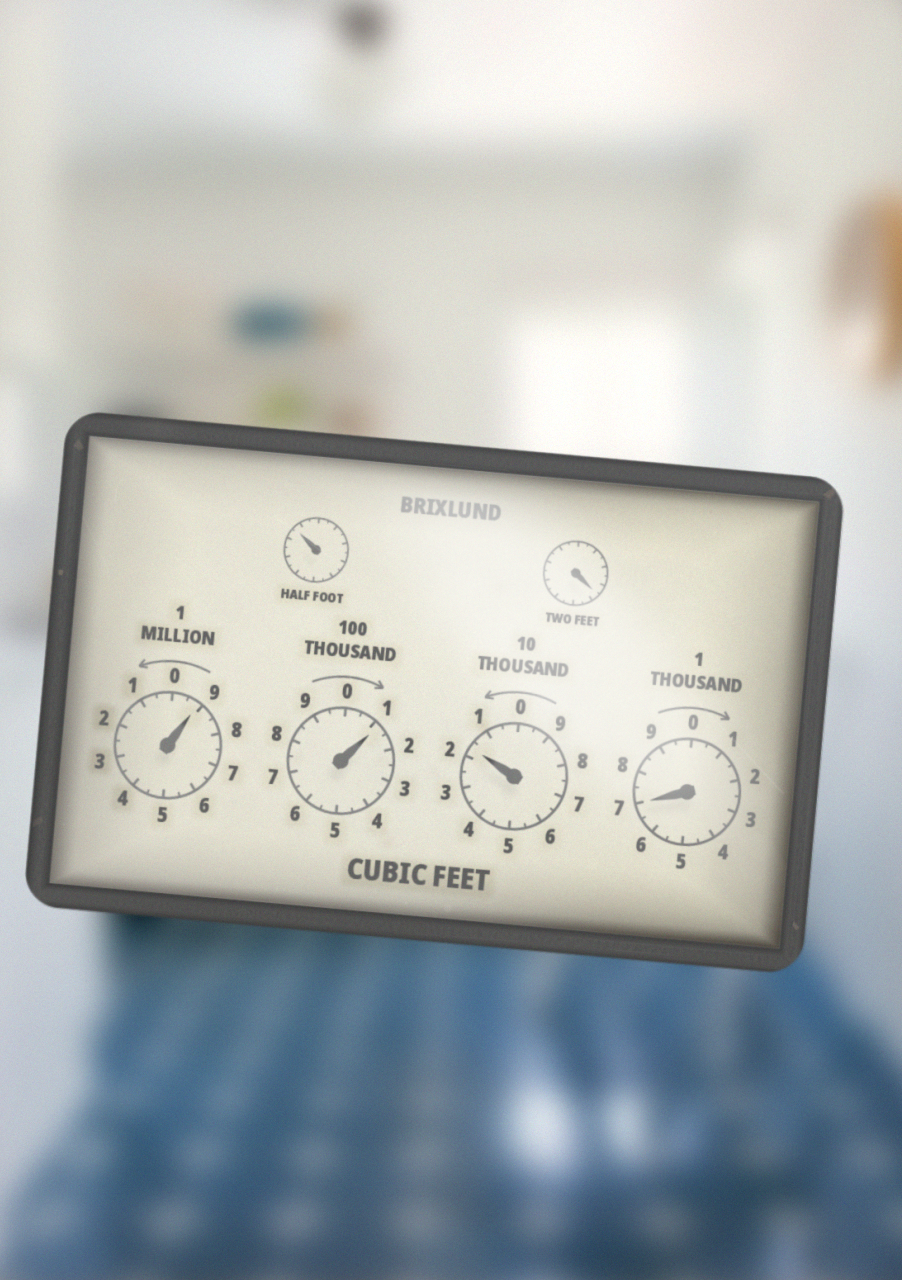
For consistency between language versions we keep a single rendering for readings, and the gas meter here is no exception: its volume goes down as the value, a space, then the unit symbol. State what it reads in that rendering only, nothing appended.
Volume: 911700 ft³
